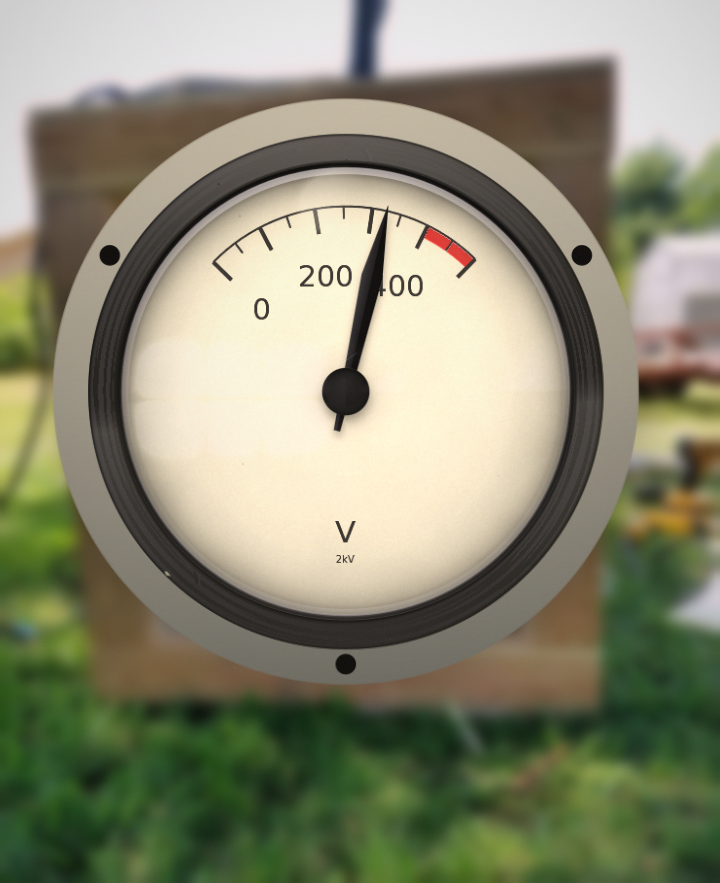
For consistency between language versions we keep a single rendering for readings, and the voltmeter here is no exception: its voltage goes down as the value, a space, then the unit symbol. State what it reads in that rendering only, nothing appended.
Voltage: 325 V
